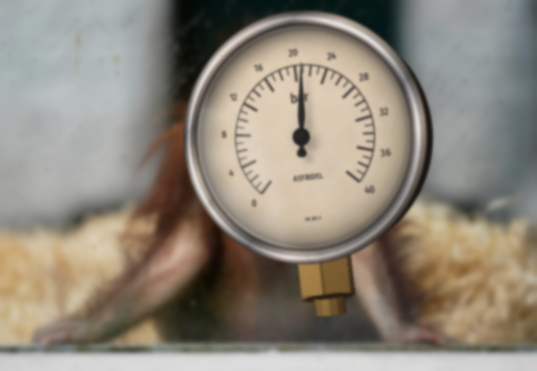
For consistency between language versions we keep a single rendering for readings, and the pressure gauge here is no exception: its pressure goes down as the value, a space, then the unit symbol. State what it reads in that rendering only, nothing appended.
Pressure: 21 bar
